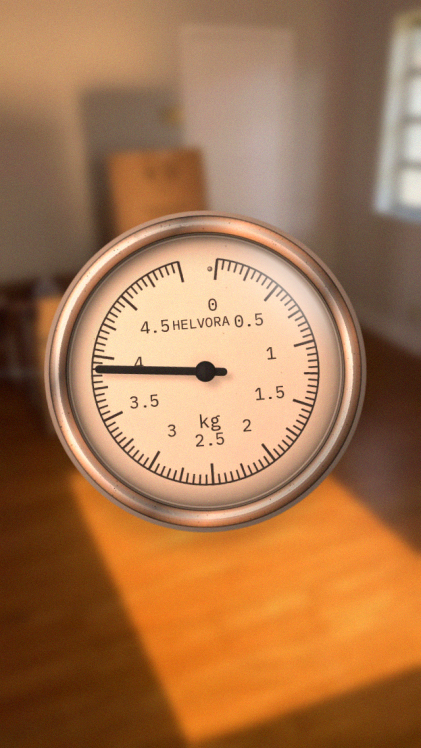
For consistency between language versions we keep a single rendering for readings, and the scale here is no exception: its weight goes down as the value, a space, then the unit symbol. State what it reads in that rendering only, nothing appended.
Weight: 3.9 kg
